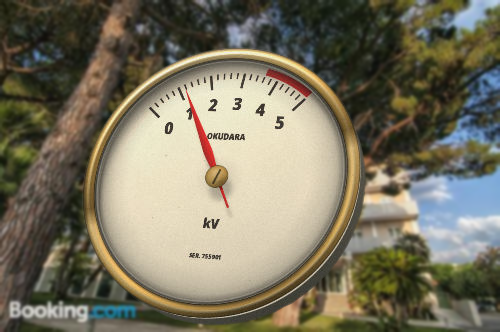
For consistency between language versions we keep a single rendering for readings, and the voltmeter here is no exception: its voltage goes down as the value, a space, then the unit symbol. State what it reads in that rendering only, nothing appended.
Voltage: 1.2 kV
